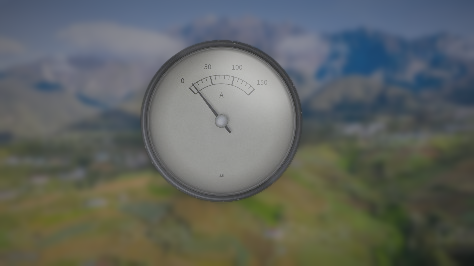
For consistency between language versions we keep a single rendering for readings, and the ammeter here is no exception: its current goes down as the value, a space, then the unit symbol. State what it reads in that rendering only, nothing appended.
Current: 10 A
